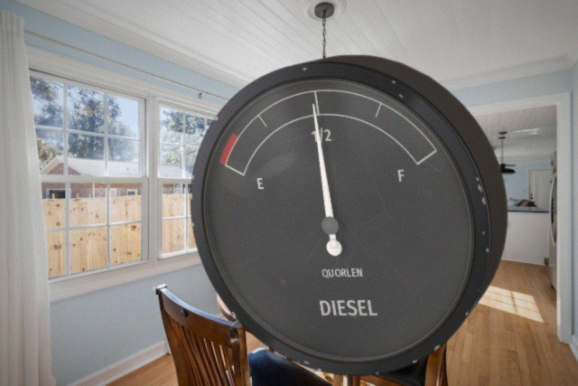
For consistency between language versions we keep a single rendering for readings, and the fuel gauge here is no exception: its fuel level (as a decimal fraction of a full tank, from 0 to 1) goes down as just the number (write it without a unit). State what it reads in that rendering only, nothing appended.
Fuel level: 0.5
